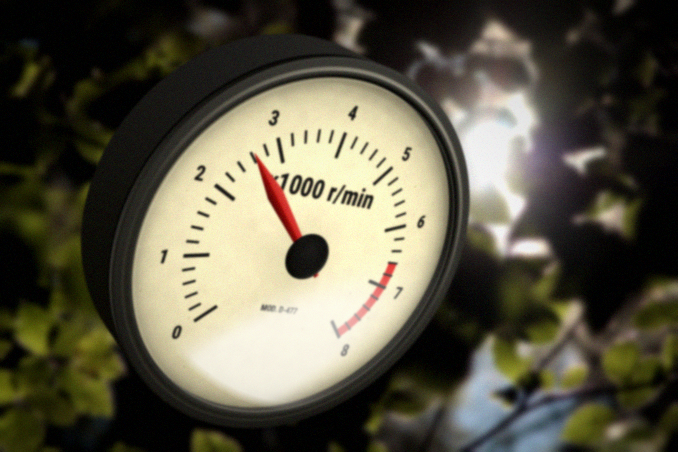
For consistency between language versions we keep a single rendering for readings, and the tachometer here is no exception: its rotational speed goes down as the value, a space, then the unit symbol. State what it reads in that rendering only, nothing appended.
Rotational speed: 2600 rpm
